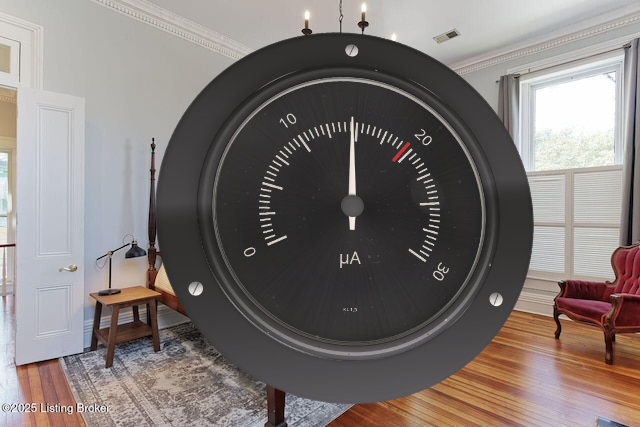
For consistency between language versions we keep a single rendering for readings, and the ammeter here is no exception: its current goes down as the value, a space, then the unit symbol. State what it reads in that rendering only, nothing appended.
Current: 14.5 µA
